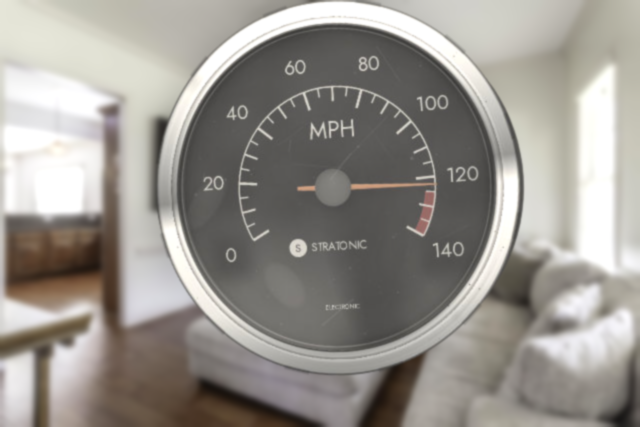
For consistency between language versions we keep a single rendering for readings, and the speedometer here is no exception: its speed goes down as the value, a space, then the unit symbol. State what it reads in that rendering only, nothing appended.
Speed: 122.5 mph
